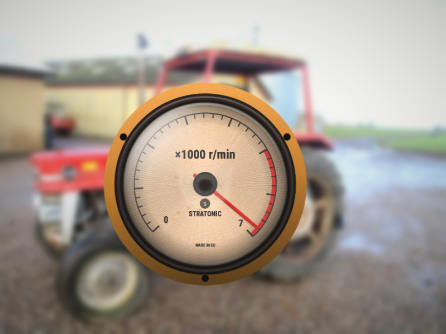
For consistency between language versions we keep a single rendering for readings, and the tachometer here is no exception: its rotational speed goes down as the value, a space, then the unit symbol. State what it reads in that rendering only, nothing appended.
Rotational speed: 6800 rpm
